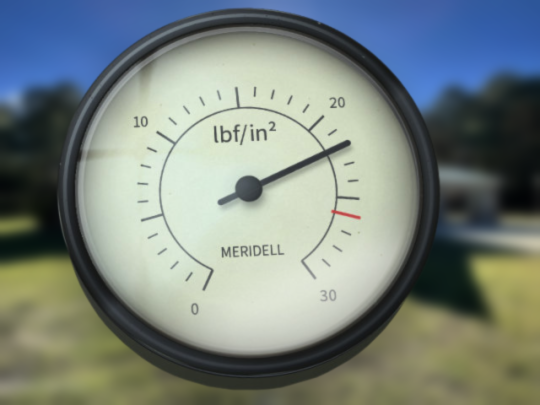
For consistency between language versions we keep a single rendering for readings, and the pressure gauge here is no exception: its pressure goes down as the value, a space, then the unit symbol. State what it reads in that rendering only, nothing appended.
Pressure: 22 psi
